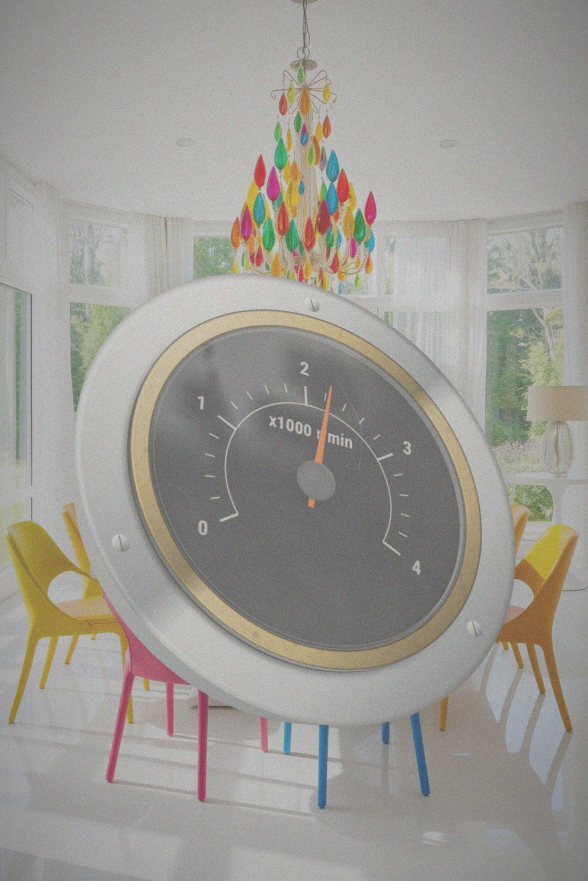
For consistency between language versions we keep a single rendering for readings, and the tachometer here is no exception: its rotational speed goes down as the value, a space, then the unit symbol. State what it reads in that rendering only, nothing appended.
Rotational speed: 2200 rpm
